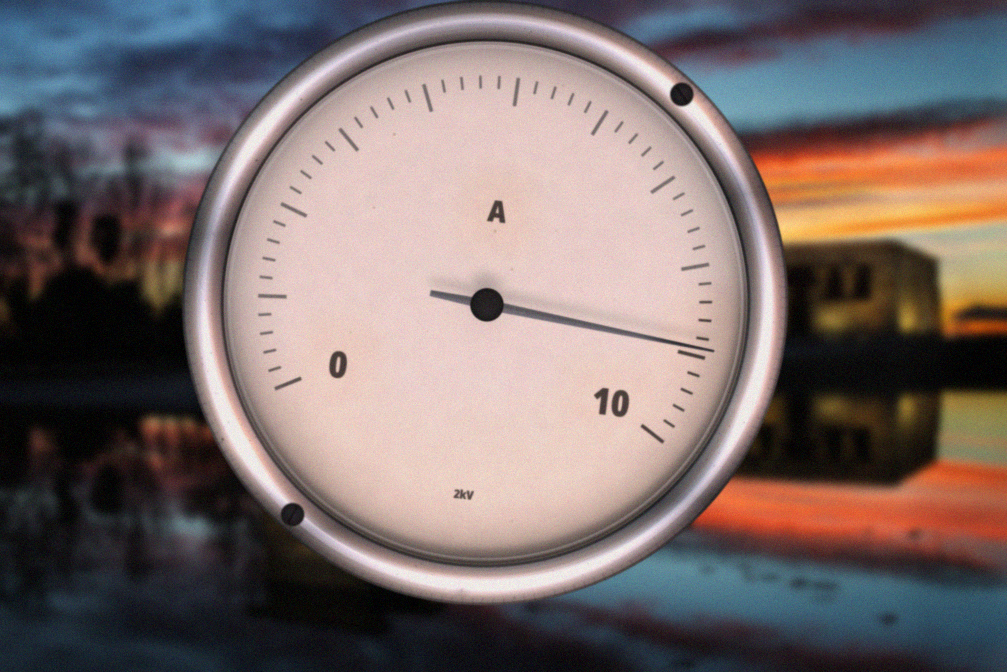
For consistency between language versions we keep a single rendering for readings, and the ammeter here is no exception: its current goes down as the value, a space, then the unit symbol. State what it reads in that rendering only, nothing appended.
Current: 8.9 A
